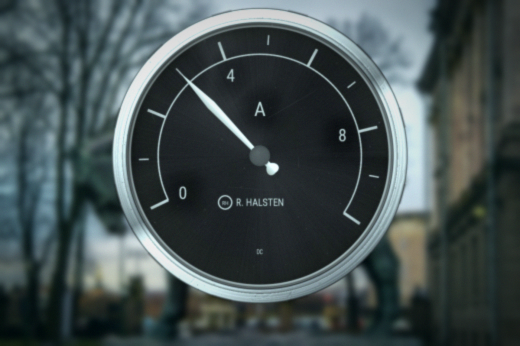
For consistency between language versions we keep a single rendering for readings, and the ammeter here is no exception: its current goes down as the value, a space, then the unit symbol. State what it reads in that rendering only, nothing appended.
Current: 3 A
